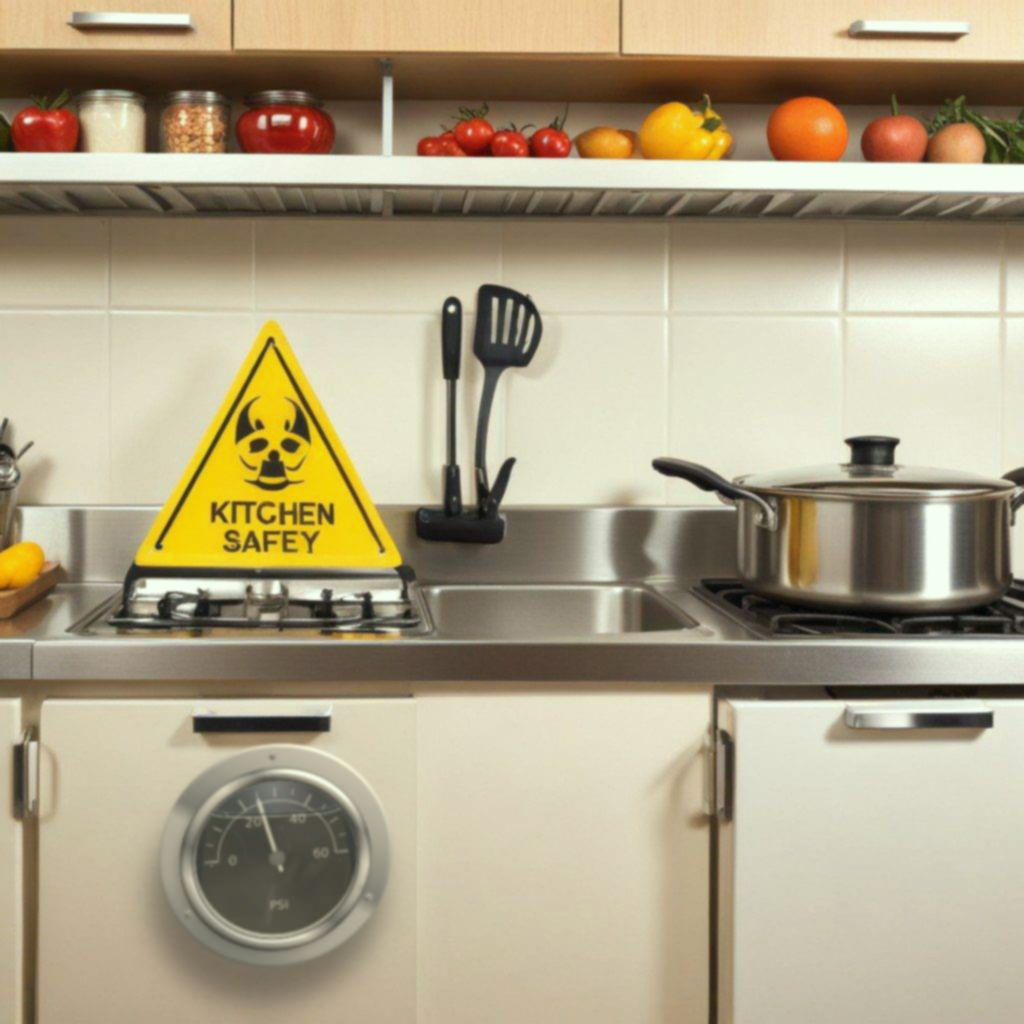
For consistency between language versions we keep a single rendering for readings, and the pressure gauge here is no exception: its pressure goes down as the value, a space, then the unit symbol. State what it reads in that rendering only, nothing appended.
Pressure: 25 psi
